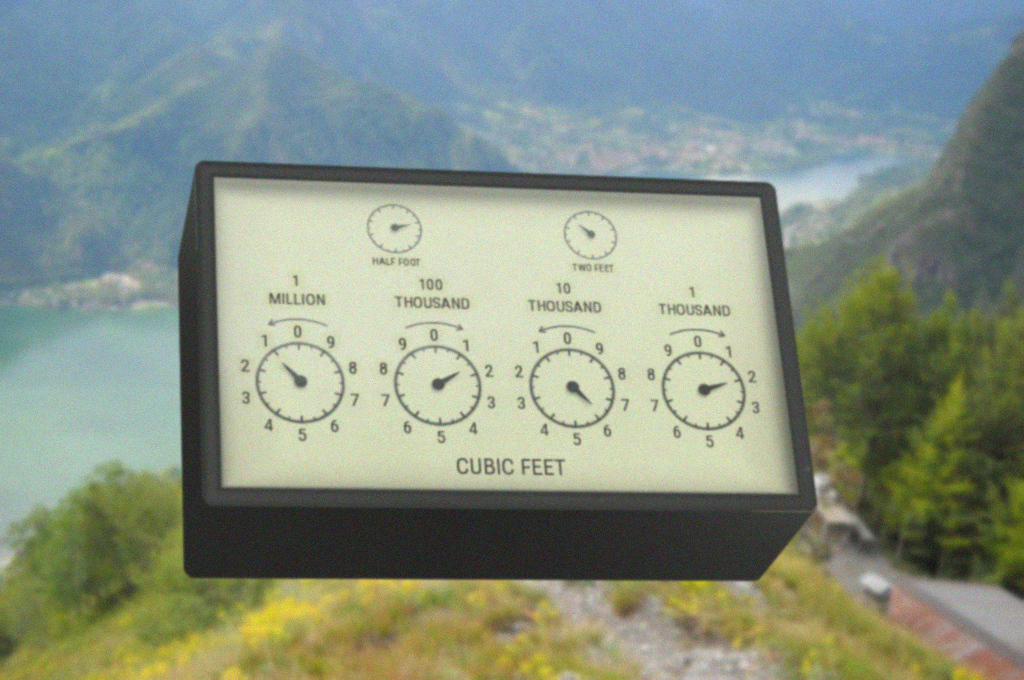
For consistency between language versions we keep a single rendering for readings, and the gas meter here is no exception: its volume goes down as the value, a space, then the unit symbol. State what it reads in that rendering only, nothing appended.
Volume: 116200 ft³
